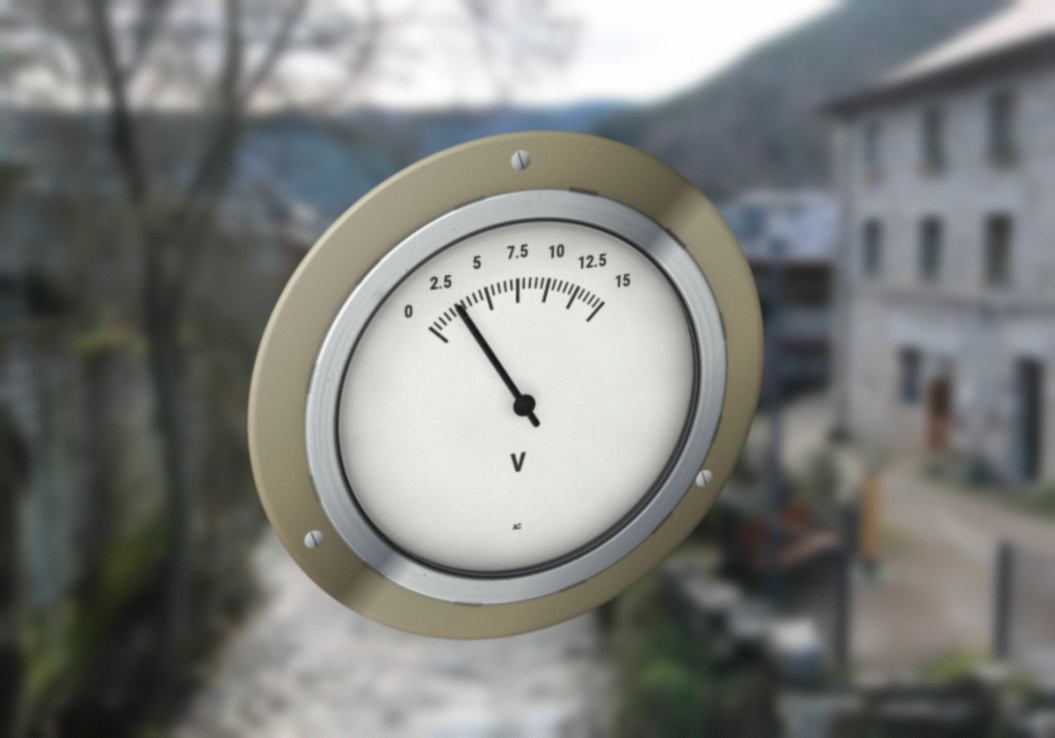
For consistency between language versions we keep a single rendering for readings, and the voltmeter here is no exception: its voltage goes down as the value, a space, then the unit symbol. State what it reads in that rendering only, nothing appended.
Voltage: 2.5 V
